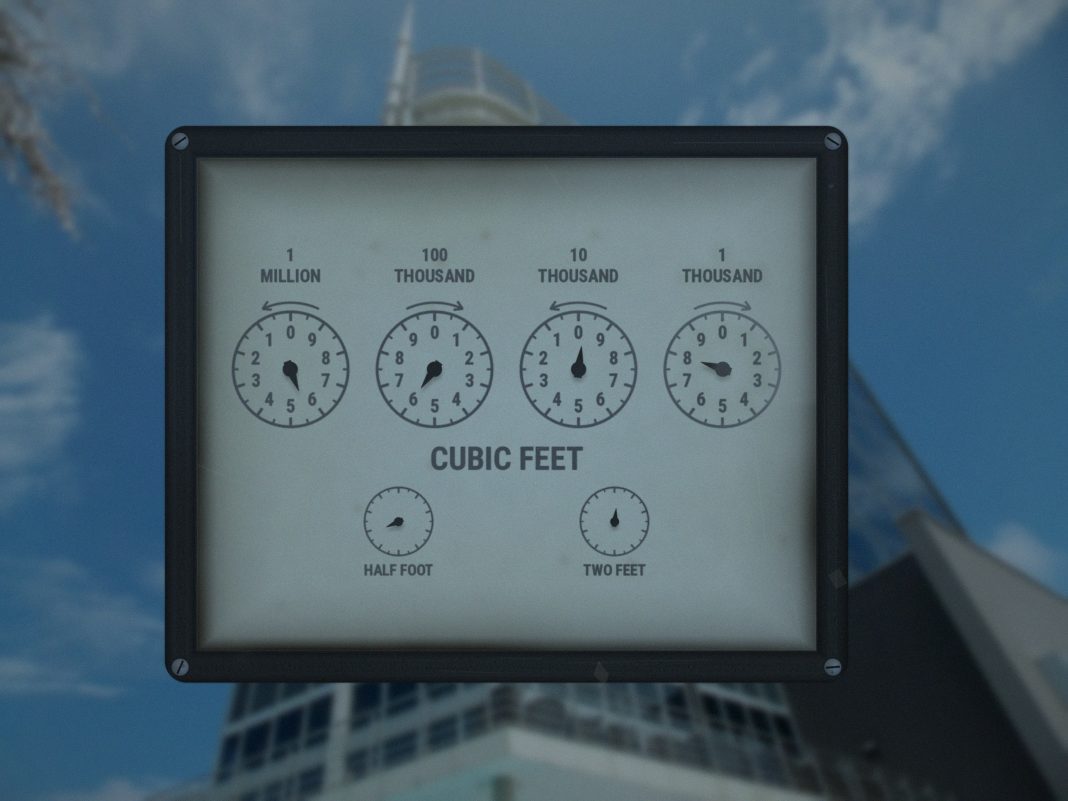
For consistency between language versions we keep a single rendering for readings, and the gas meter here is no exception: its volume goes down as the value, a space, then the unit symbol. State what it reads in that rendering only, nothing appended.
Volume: 559800 ft³
